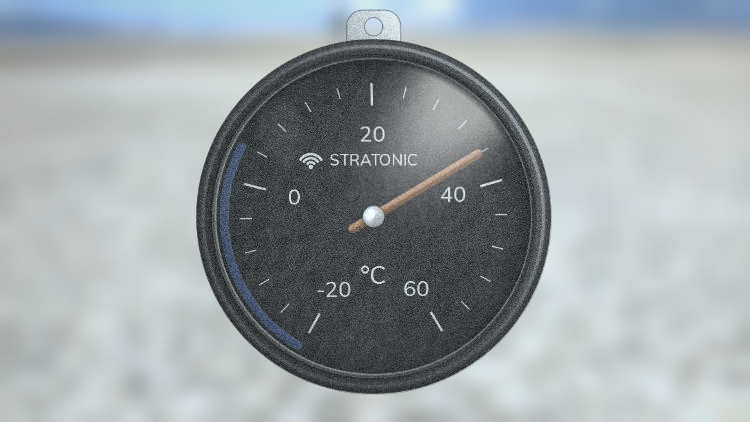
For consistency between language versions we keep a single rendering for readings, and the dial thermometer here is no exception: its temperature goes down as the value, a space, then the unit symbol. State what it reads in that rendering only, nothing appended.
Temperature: 36 °C
